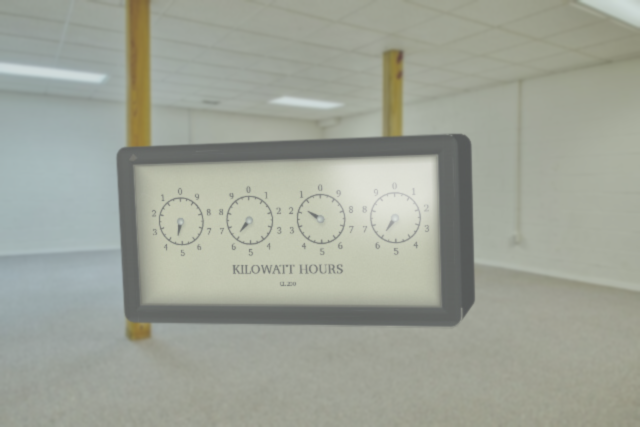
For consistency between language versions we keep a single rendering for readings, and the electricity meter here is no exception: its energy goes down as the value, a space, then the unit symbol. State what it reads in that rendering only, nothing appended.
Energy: 4616 kWh
